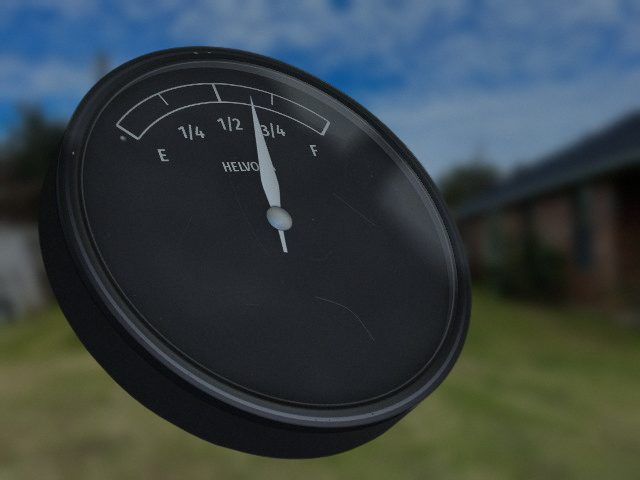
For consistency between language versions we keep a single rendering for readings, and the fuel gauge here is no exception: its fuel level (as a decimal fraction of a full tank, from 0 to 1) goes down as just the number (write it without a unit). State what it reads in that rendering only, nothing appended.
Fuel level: 0.625
